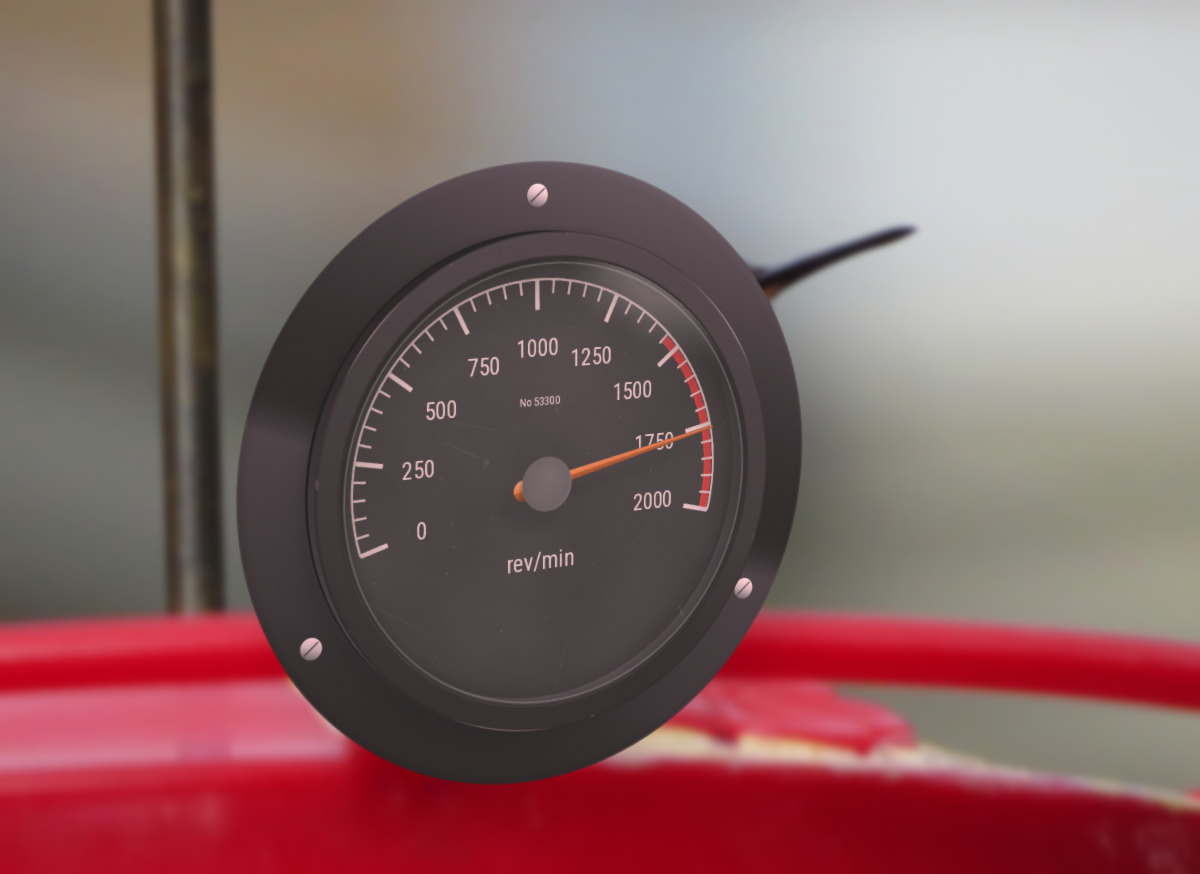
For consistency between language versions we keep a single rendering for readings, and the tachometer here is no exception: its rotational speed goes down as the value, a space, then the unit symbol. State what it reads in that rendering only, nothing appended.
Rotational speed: 1750 rpm
